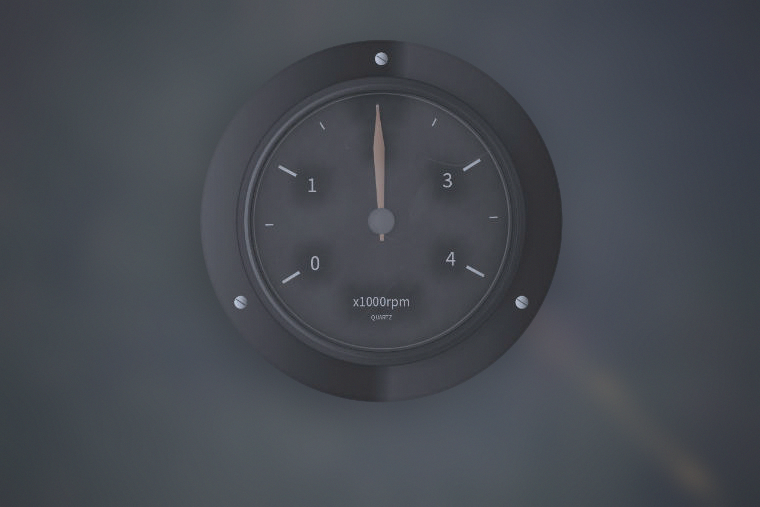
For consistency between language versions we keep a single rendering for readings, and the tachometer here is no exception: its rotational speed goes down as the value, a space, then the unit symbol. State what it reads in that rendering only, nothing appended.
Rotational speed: 2000 rpm
